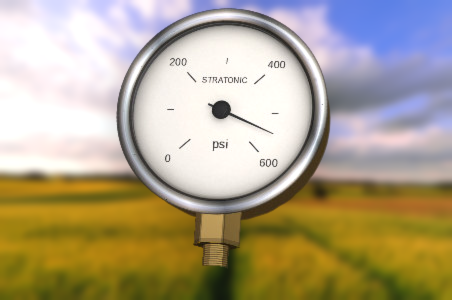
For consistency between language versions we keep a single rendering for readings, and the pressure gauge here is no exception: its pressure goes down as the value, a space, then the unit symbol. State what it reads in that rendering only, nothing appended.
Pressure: 550 psi
